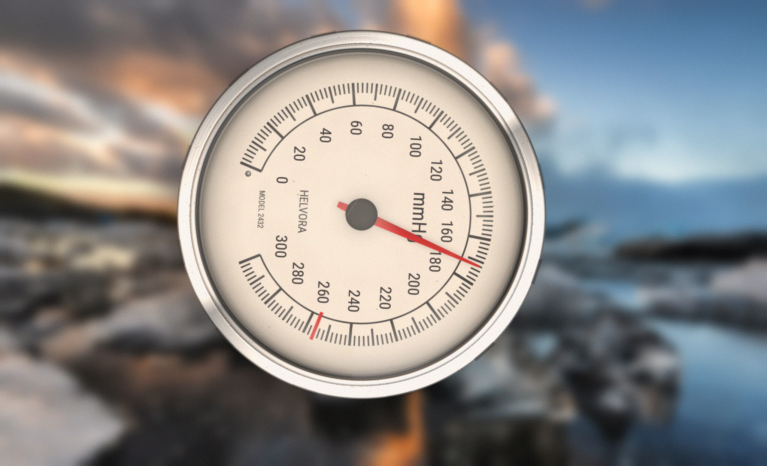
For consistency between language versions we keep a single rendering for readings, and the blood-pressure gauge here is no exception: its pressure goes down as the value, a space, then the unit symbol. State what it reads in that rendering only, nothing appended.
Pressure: 172 mmHg
